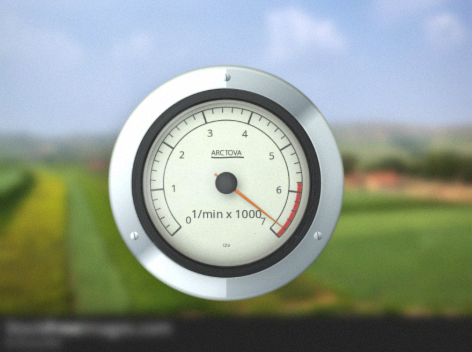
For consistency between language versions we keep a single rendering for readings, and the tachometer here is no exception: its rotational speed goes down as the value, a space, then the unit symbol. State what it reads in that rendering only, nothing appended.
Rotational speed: 6800 rpm
